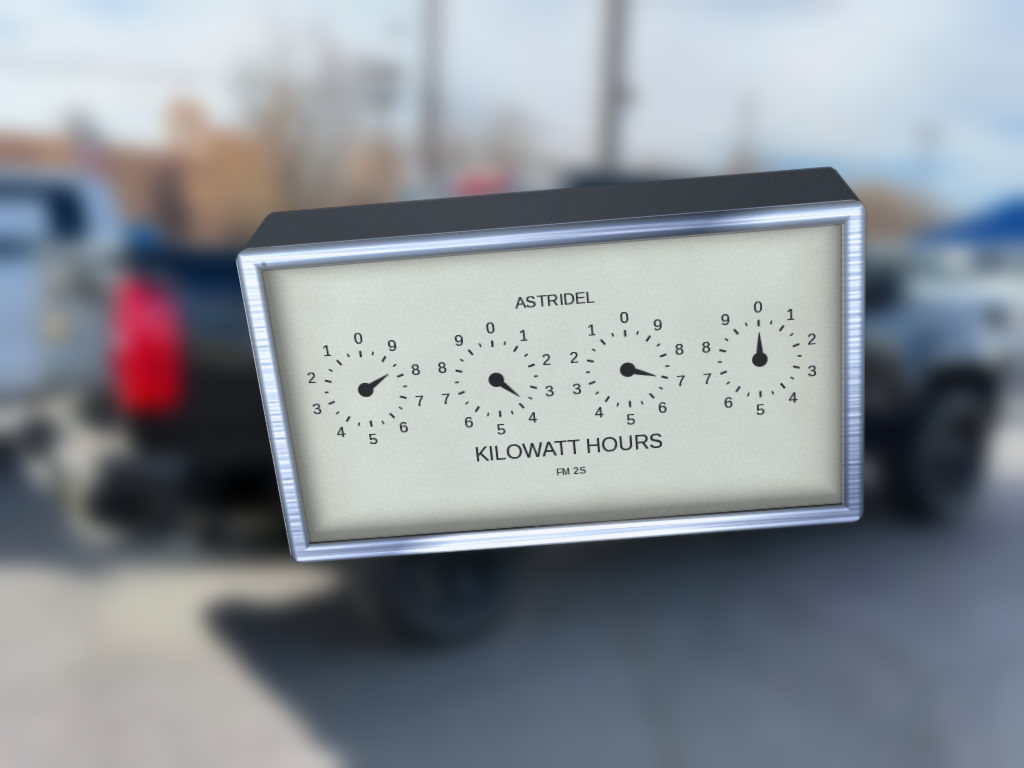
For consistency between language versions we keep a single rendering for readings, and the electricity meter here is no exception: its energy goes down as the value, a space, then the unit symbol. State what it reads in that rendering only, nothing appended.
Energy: 8370 kWh
